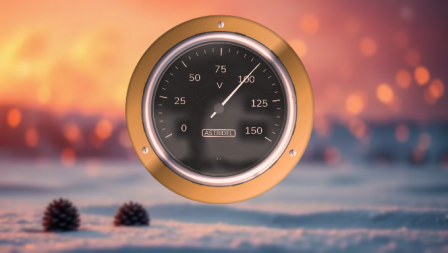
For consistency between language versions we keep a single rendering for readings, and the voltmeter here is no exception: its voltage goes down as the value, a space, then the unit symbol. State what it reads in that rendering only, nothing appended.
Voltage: 100 V
